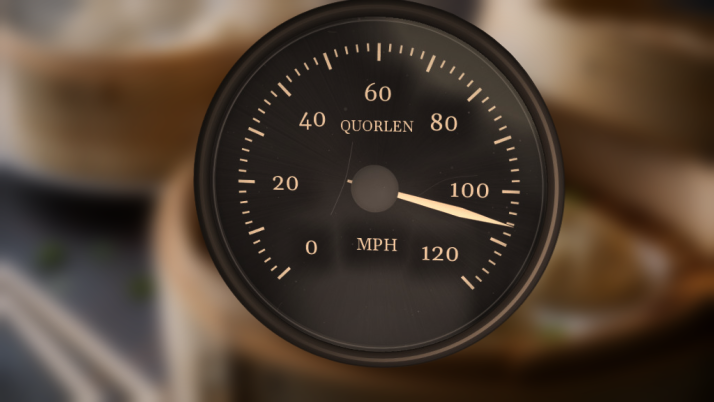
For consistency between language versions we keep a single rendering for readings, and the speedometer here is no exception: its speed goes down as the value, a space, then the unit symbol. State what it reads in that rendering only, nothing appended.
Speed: 106 mph
